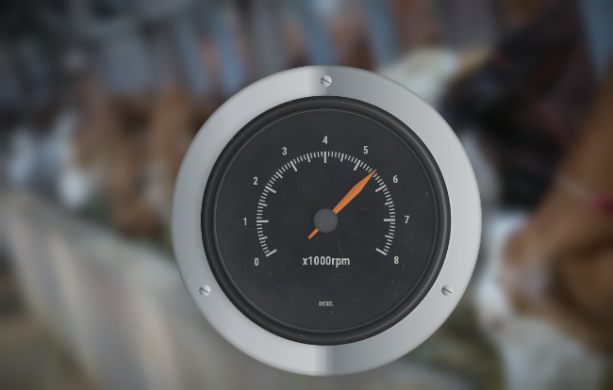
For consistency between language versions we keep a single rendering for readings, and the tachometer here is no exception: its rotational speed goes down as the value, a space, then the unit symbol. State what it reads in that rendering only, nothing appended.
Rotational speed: 5500 rpm
